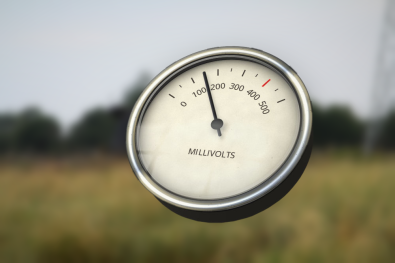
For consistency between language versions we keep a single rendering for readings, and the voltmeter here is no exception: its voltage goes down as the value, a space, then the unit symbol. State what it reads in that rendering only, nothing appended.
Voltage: 150 mV
